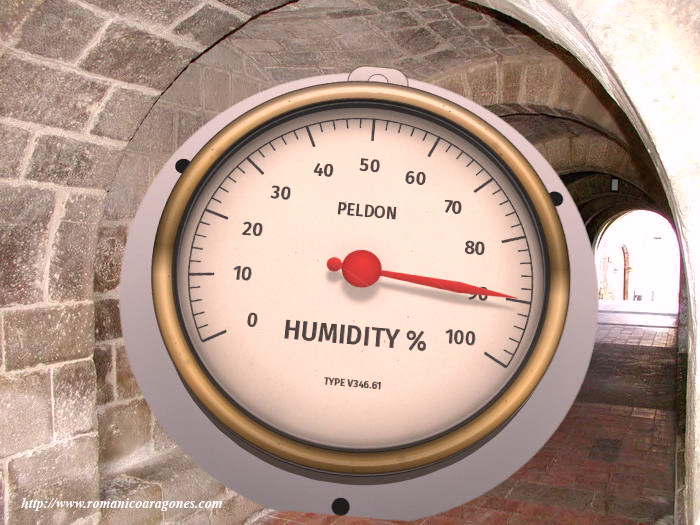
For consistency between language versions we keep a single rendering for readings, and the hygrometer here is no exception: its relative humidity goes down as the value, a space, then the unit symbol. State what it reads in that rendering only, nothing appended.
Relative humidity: 90 %
